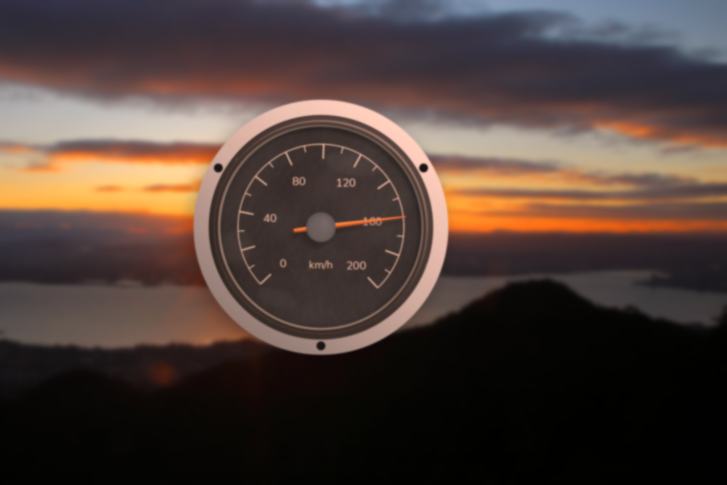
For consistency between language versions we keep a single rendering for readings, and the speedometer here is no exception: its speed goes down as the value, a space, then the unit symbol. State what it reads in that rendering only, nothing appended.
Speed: 160 km/h
